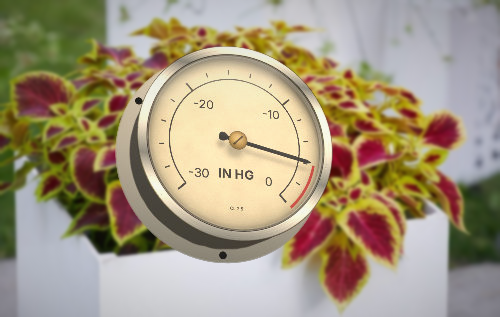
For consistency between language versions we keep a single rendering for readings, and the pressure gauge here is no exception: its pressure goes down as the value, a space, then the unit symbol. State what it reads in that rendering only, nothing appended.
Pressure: -4 inHg
